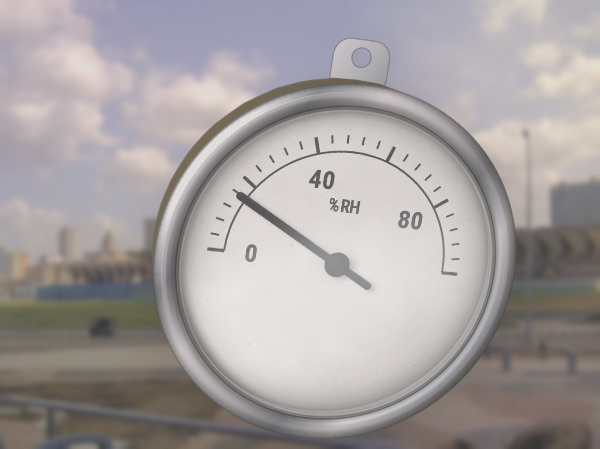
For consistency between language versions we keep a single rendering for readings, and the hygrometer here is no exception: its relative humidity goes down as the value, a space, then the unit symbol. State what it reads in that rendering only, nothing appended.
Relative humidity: 16 %
